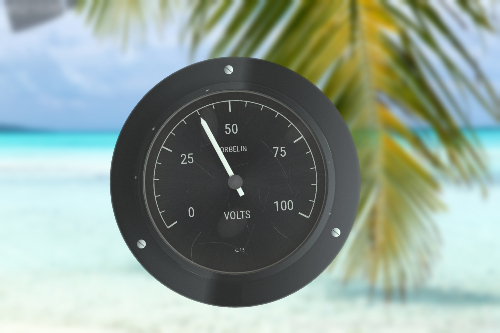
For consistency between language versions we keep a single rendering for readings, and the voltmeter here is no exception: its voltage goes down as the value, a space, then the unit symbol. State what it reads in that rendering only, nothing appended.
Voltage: 40 V
